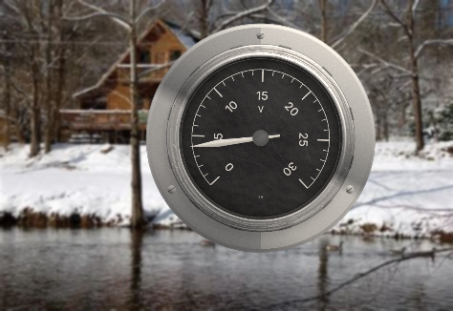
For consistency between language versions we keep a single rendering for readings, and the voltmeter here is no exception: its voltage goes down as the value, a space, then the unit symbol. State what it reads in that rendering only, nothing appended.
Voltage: 4 V
